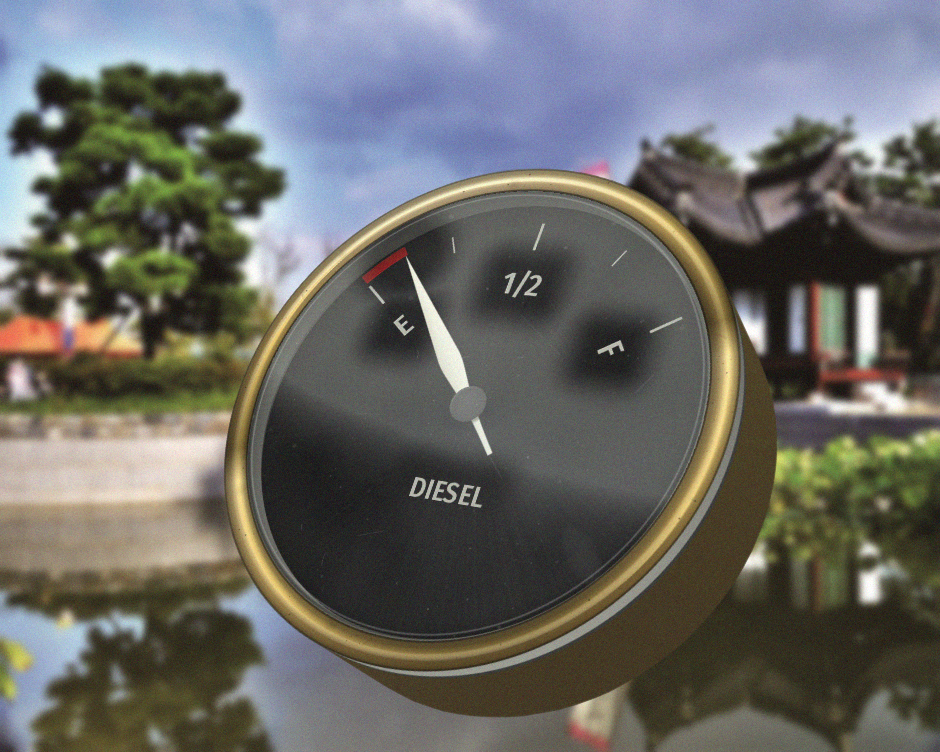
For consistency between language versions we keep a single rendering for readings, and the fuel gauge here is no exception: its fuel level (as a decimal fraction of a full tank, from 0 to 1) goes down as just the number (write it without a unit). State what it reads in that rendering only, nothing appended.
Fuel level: 0.125
